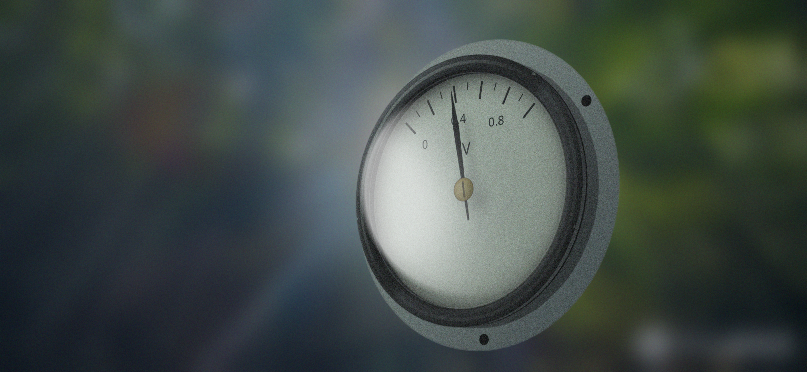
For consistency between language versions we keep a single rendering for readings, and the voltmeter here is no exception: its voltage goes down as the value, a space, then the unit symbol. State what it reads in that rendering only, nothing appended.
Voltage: 0.4 V
